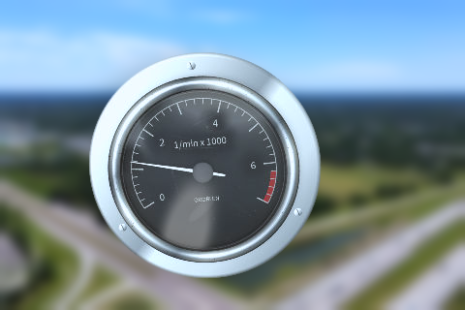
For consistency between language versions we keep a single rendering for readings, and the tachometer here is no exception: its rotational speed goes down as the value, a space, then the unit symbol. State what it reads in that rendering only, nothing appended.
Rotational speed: 1200 rpm
